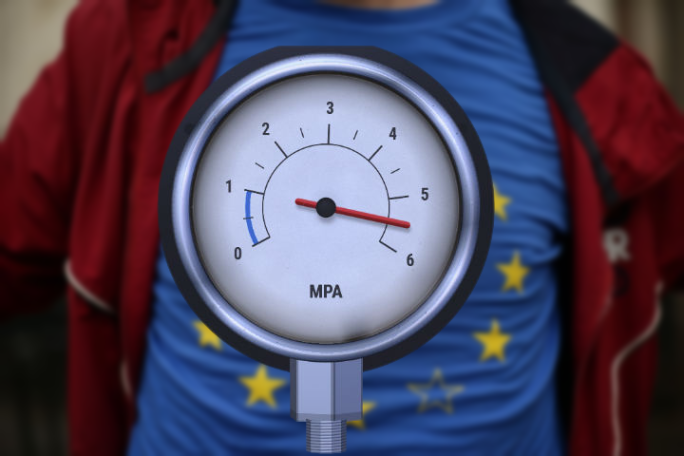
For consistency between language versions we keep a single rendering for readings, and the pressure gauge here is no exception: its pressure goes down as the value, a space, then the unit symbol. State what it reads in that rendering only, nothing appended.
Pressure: 5.5 MPa
